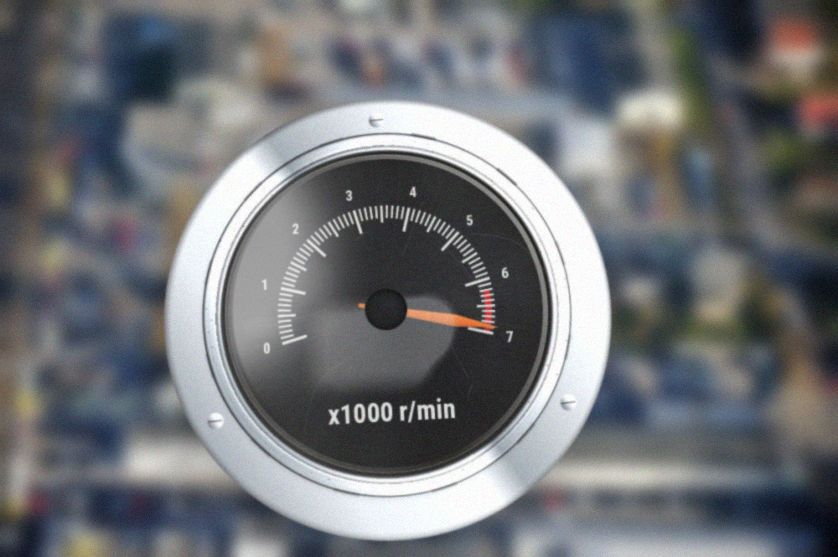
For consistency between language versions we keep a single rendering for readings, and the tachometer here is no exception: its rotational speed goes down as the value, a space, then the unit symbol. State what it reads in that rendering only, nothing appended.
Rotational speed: 6900 rpm
